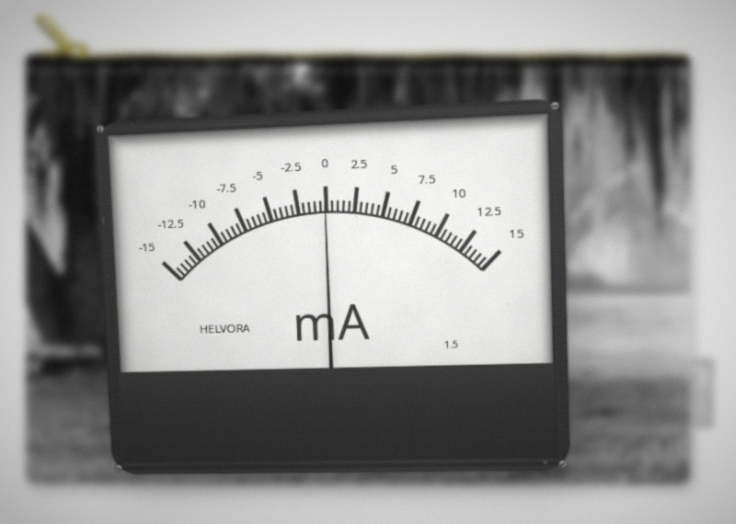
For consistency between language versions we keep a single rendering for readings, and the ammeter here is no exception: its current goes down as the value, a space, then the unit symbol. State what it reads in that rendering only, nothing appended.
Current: 0 mA
